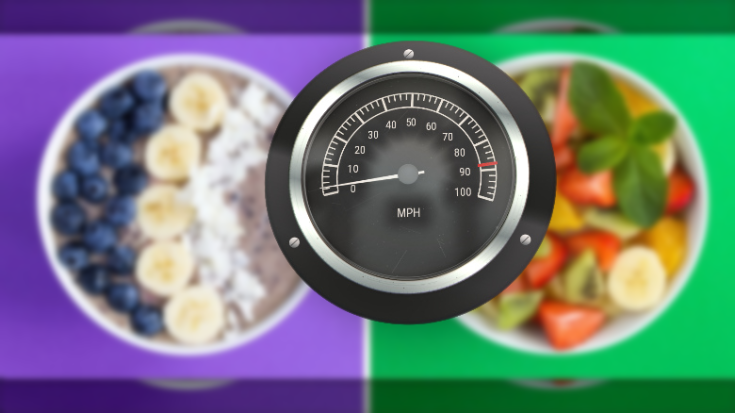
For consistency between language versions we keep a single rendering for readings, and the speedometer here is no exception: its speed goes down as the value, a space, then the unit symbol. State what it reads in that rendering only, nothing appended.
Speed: 2 mph
